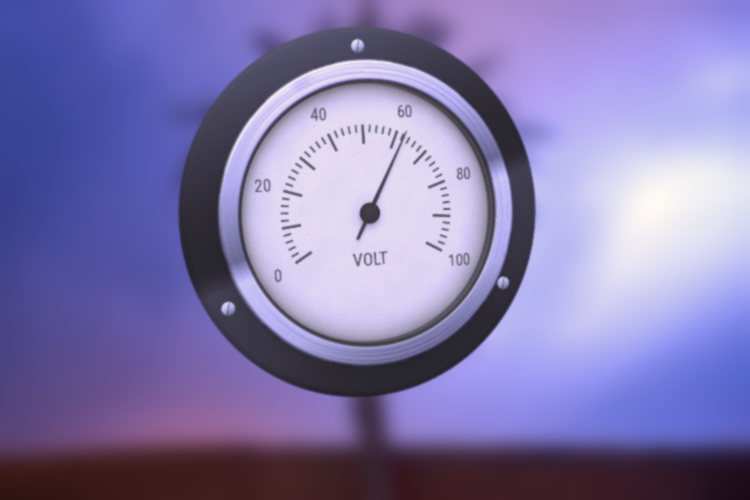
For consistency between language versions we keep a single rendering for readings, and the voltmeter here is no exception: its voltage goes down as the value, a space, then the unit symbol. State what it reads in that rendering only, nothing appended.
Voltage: 62 V
